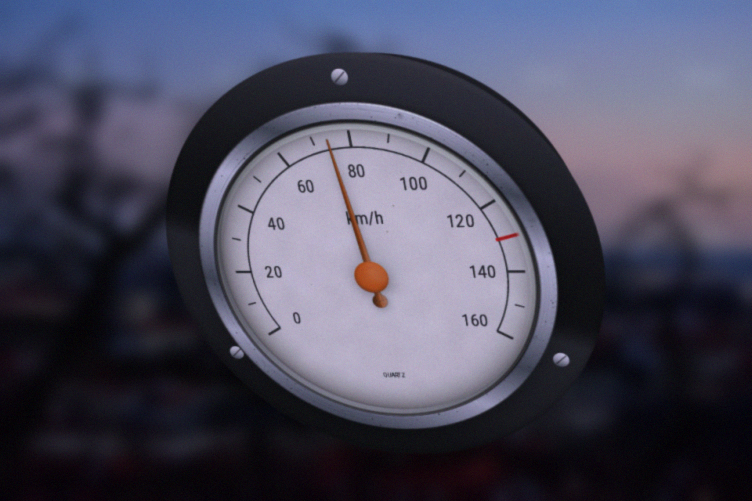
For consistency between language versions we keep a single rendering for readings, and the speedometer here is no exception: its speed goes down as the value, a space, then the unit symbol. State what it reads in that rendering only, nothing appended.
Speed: 75 km/h
